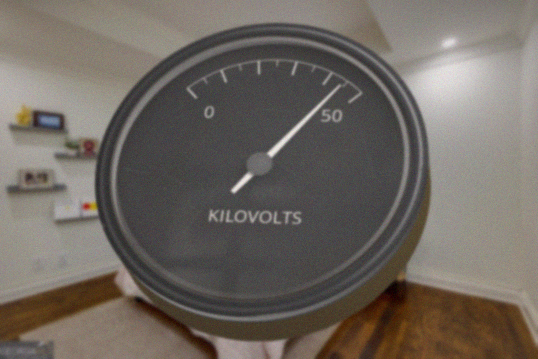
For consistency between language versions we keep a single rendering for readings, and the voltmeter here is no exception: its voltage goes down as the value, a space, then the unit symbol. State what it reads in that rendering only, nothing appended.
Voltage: 45 kV
